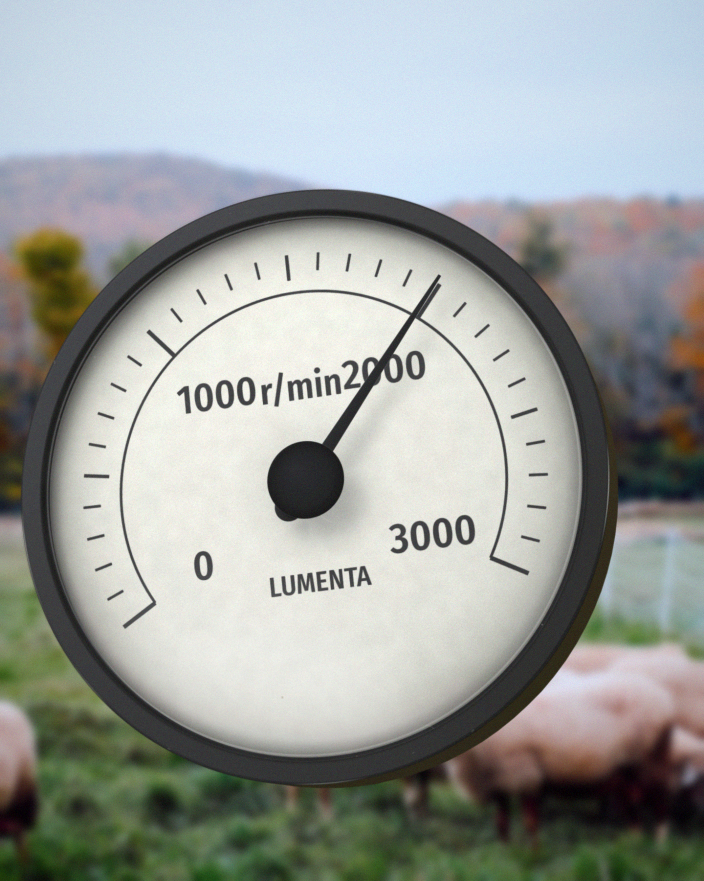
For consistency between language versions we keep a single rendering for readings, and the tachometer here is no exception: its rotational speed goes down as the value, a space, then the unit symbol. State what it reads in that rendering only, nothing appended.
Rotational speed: 2000 rpm
